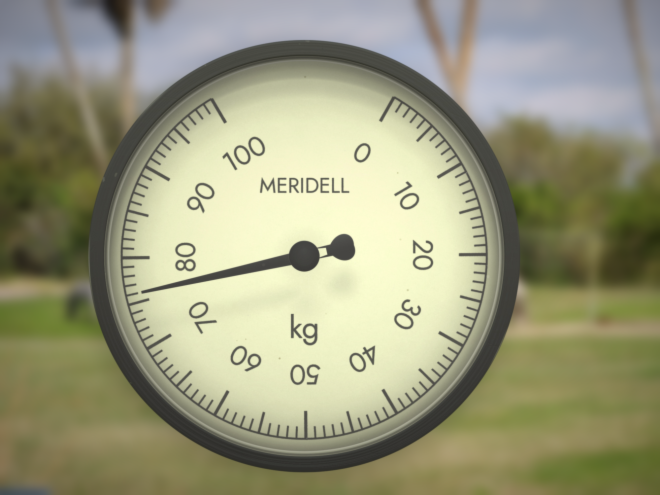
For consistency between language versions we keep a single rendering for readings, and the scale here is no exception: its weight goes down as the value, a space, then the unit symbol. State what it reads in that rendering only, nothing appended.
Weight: 76 kg
